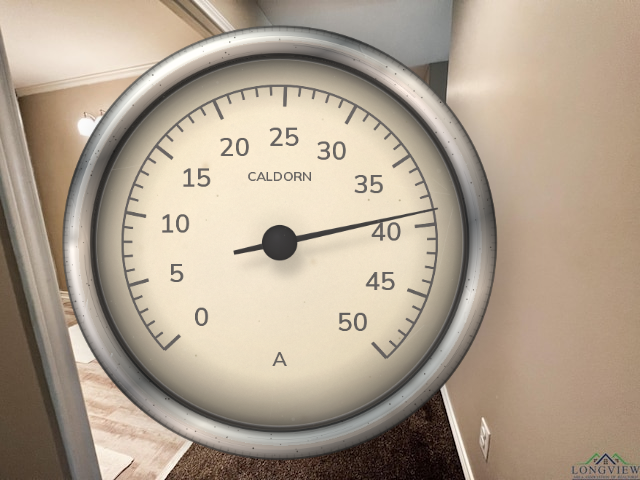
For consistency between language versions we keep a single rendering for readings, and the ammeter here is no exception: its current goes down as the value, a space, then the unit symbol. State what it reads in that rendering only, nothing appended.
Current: 39 A
